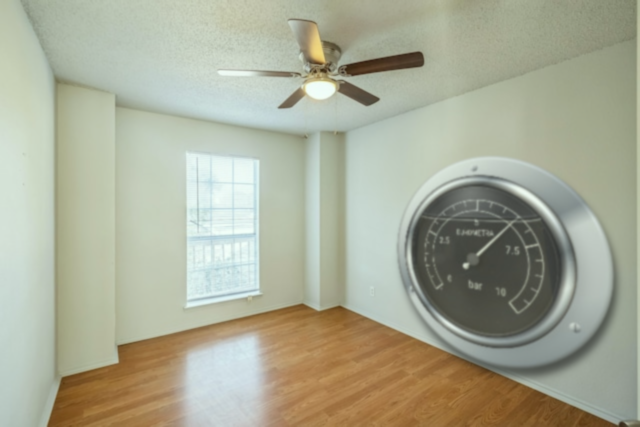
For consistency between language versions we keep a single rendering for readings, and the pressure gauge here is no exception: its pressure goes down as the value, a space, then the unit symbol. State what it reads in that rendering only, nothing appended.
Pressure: 6.5 bar
